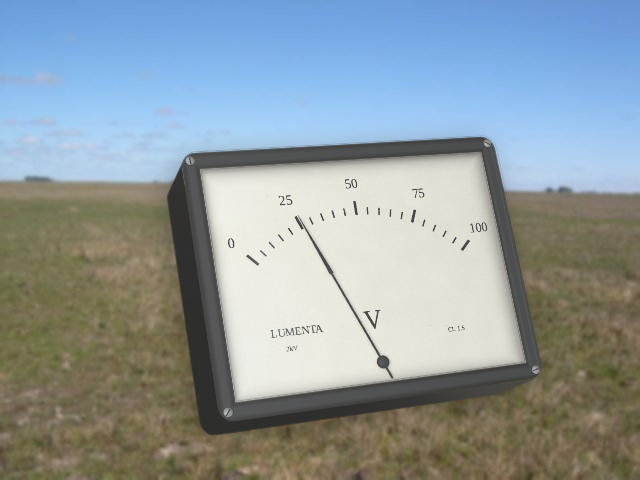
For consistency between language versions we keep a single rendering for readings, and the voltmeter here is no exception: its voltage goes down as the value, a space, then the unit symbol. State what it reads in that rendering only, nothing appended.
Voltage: 25 V
